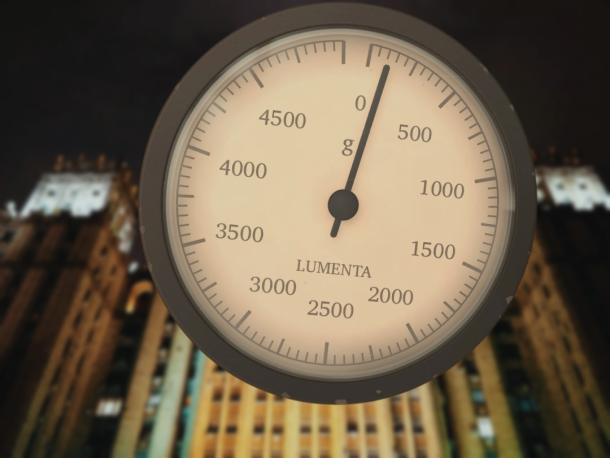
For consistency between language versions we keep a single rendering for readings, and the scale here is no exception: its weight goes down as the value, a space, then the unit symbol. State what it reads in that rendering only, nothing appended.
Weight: 100 g
